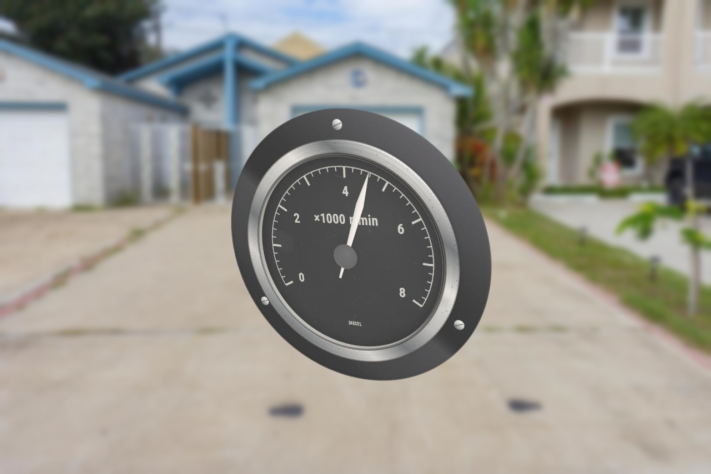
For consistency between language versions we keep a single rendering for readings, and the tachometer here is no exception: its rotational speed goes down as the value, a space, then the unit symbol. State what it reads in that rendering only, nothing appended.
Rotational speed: 4600 rpm
